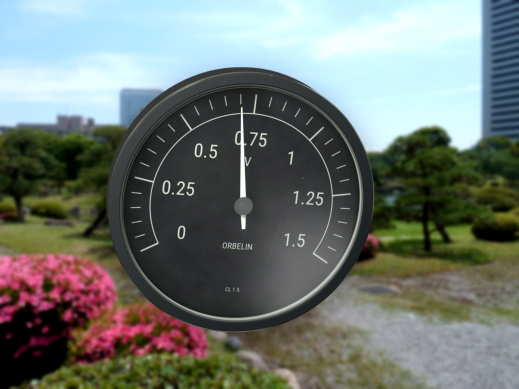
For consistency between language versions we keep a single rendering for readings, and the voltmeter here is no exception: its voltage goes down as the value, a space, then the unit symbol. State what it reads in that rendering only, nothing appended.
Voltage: 0.7 V
